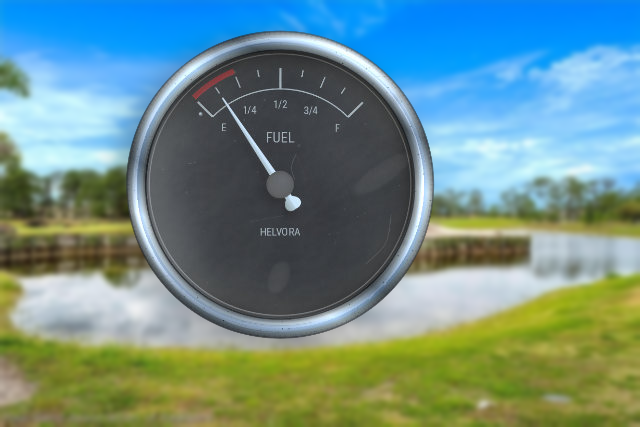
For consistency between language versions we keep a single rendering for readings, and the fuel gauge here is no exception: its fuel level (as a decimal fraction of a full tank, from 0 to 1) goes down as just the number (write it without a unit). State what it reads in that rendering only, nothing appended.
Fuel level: 0.125
